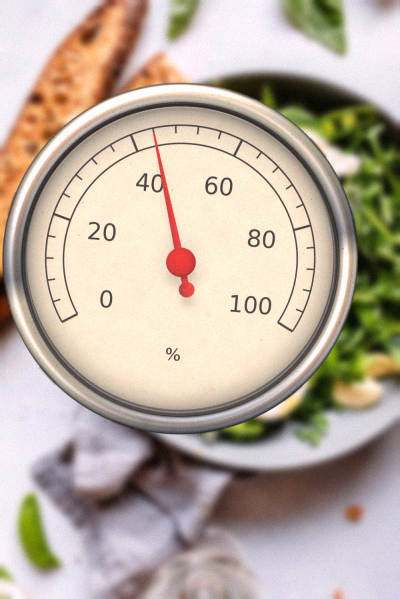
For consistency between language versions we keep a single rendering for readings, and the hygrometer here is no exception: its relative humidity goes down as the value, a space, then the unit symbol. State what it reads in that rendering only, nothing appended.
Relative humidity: 44 %
